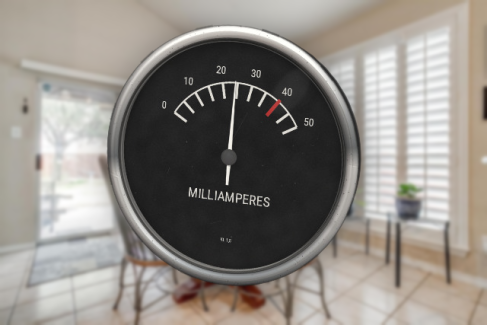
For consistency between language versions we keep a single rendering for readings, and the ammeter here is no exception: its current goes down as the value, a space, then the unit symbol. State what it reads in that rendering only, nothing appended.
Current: 25 mA
